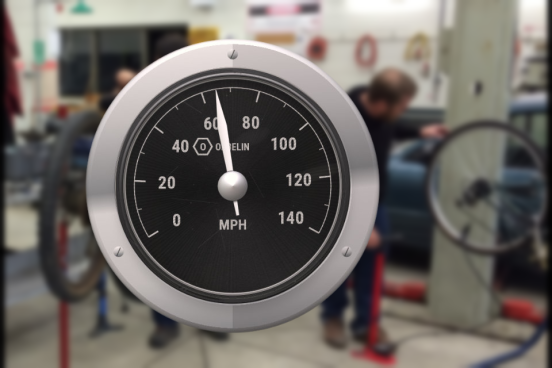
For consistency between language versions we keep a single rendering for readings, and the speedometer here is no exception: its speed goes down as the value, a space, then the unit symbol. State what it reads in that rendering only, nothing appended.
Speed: 65 mph
